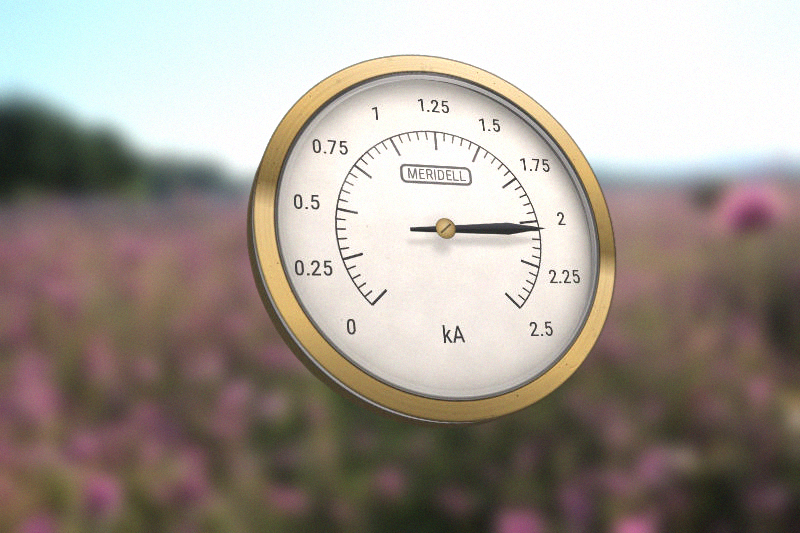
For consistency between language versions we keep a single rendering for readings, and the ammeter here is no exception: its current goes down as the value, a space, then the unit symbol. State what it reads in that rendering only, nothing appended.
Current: 2.05 kA
